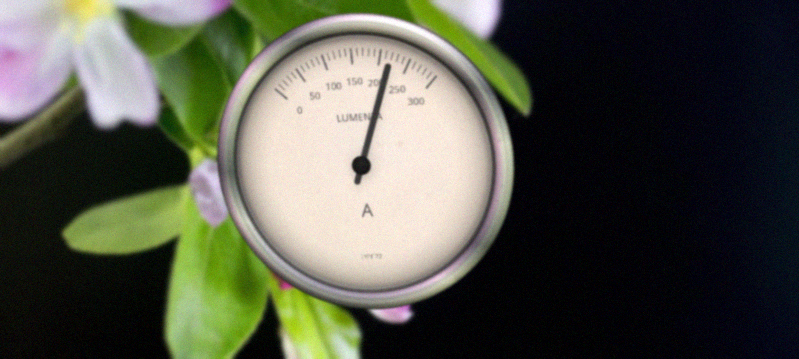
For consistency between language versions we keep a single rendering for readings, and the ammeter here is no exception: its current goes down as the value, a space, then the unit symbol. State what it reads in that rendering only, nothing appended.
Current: 220 A
